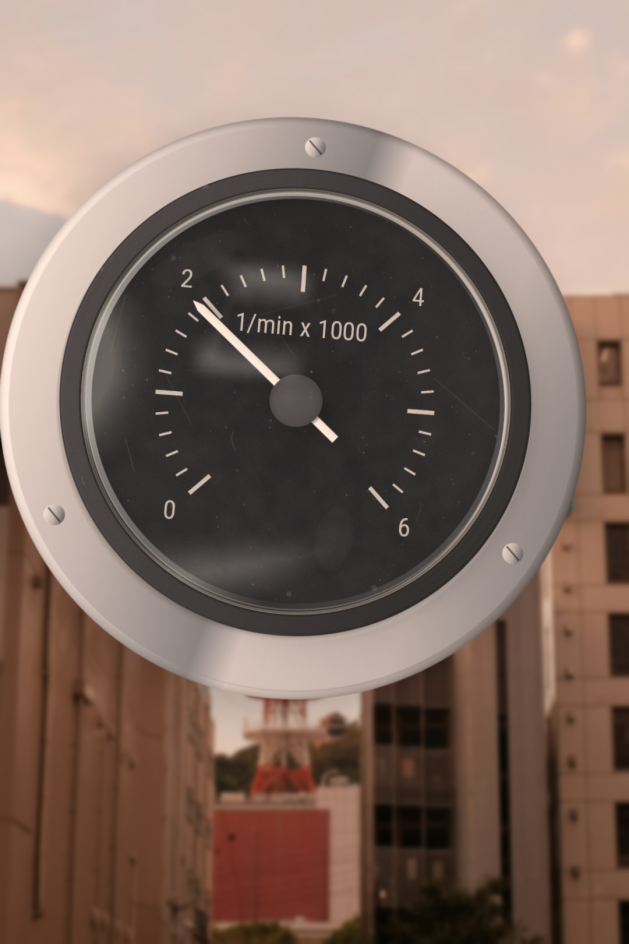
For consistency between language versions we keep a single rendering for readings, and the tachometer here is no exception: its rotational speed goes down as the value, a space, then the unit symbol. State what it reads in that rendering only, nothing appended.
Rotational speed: 1900 rpm
